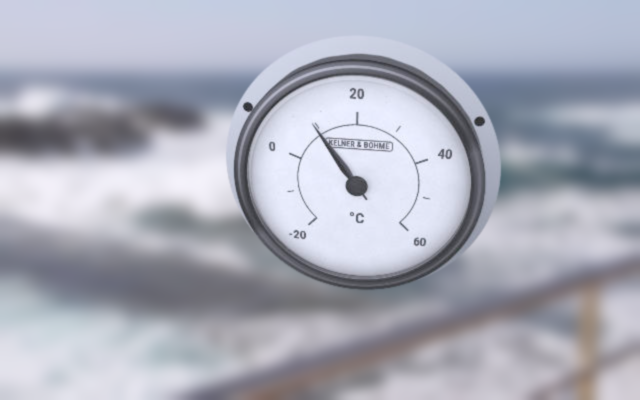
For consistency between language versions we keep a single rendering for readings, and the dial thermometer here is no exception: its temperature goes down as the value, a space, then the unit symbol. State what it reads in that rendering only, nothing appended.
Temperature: 10 °C
